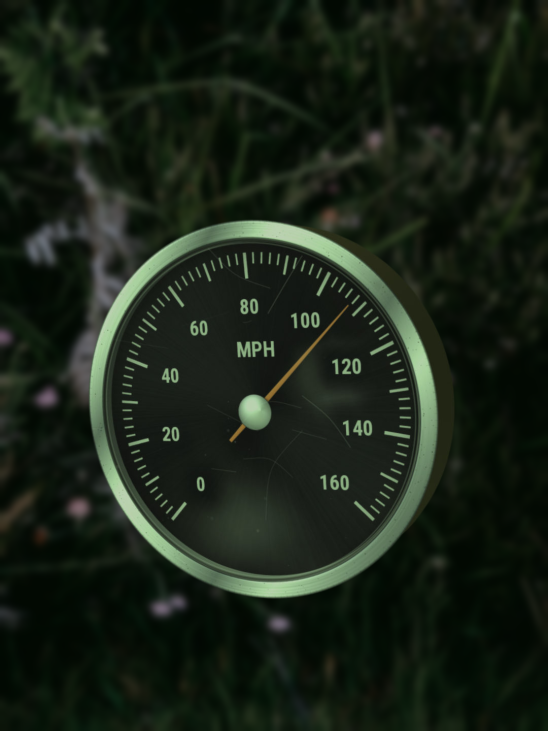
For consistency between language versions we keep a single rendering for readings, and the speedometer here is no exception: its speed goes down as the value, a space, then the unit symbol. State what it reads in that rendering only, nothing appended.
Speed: 108 mph
